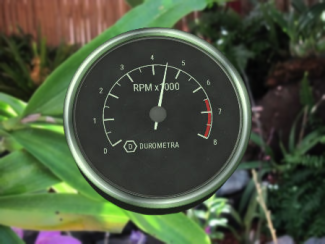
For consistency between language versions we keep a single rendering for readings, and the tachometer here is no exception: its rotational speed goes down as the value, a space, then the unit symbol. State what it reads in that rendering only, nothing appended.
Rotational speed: 4500 rpm
